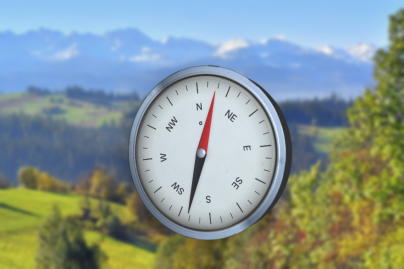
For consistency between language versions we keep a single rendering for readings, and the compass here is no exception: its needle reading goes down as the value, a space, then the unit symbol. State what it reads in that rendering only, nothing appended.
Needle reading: 20 °
